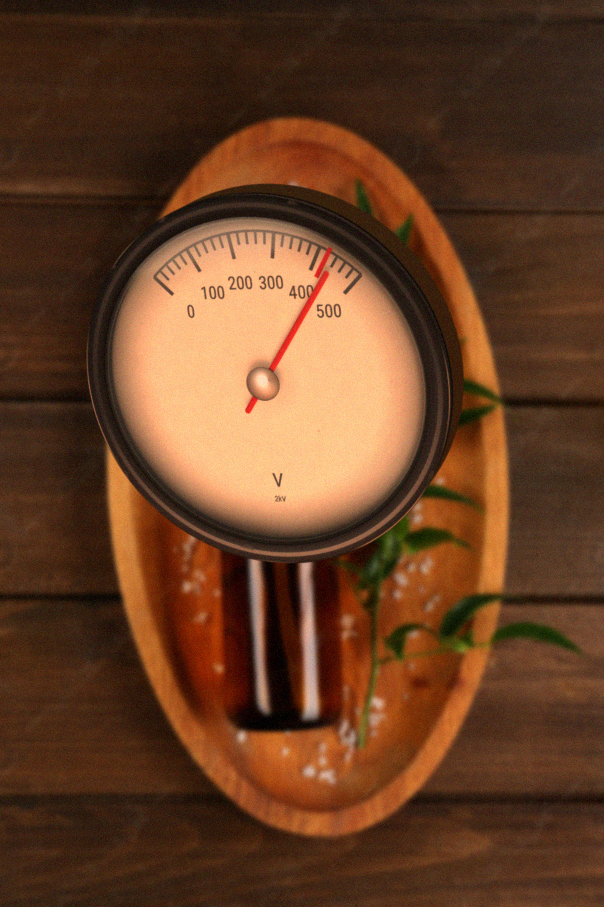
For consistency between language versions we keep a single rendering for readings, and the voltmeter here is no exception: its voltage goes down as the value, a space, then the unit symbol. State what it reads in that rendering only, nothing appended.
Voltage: 440 V
